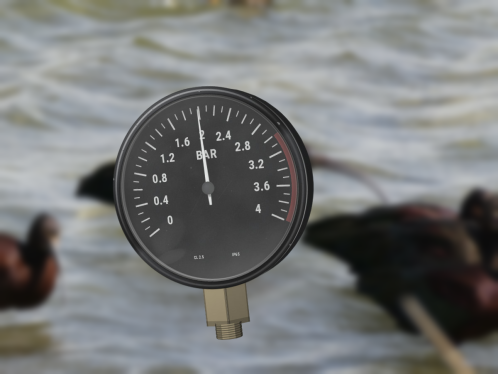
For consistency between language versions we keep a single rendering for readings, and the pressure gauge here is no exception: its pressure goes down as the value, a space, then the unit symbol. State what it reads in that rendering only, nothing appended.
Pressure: 2 bar
